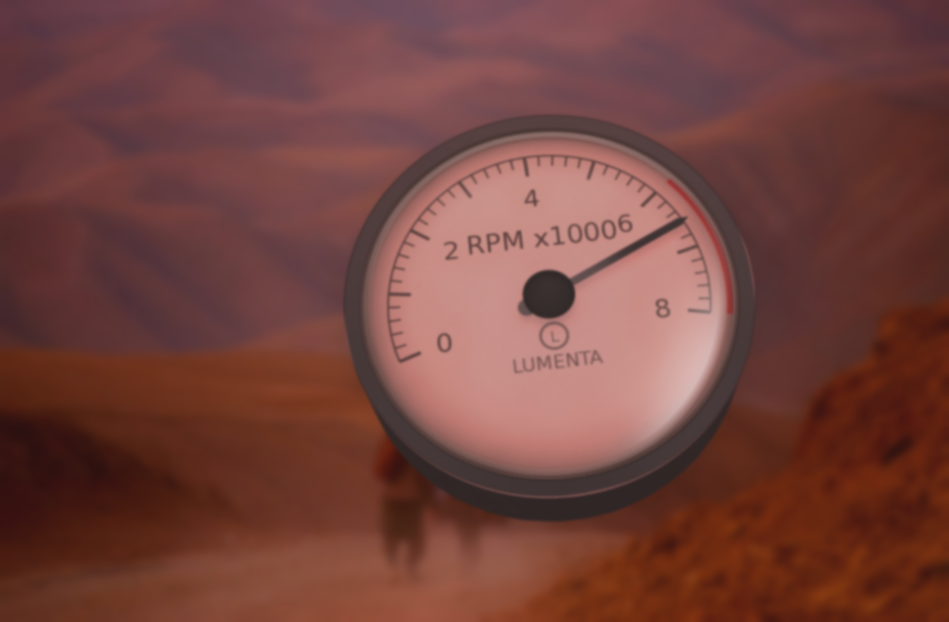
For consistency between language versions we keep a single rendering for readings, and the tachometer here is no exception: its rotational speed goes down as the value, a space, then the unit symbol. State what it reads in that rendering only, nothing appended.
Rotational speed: 6600 rpm
